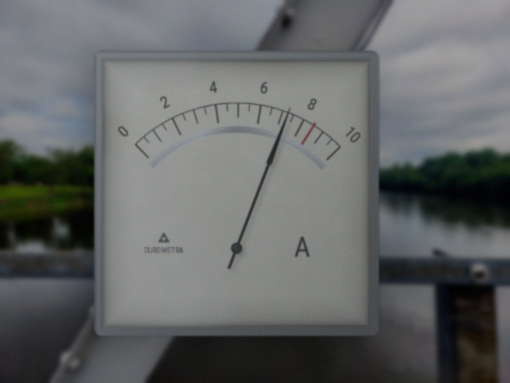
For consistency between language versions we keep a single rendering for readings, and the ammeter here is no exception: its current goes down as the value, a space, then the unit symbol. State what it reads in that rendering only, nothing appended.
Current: 7.25 A
